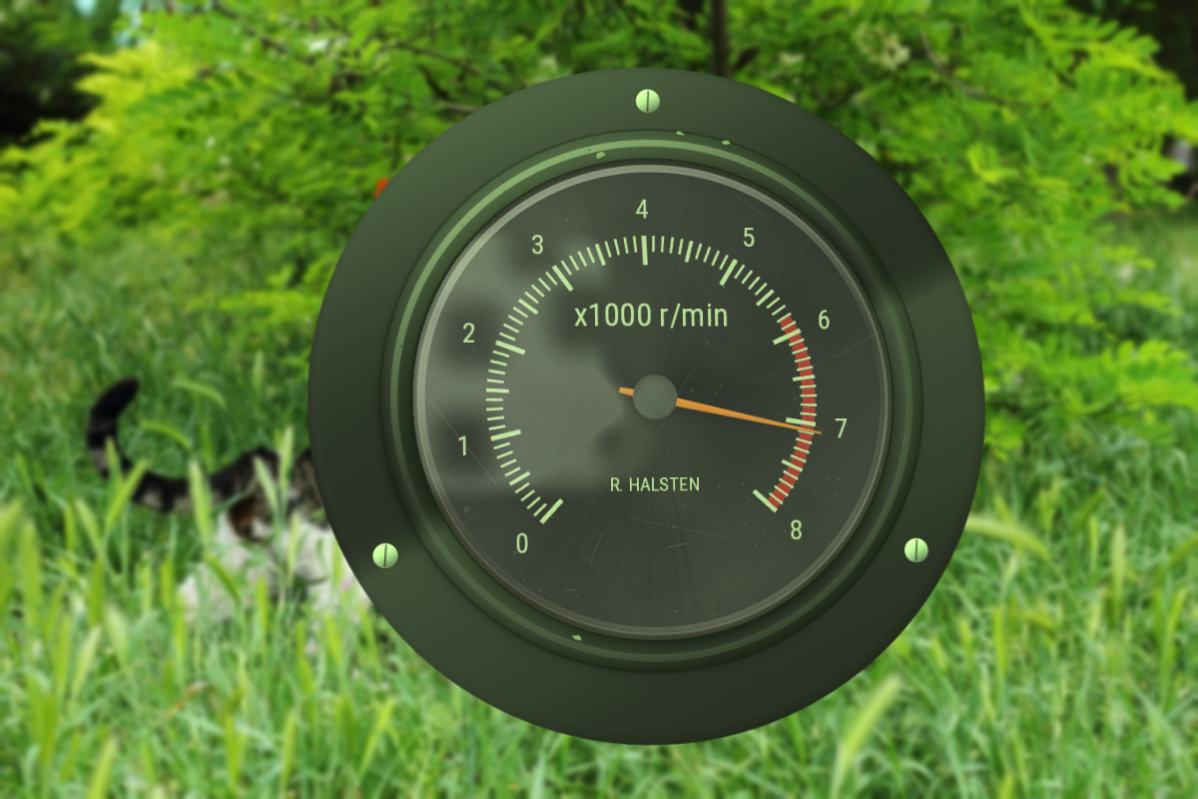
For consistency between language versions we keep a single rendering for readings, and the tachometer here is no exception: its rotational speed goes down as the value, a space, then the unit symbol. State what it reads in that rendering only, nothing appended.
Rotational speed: 7100 rpm
